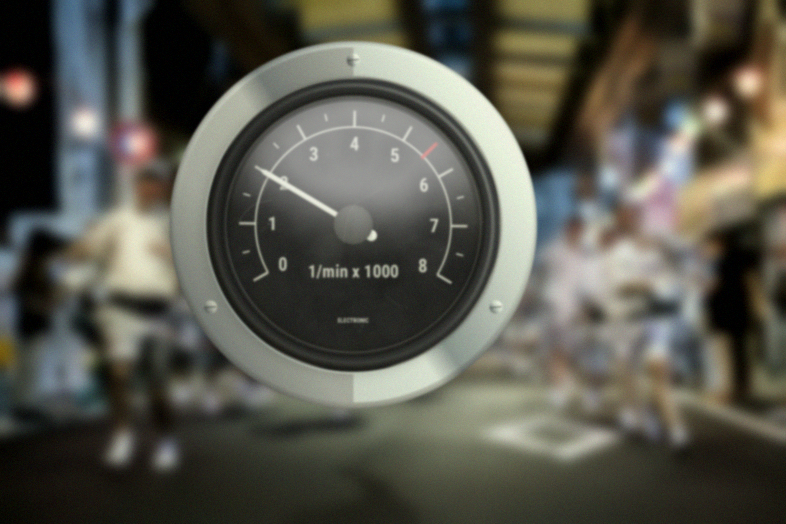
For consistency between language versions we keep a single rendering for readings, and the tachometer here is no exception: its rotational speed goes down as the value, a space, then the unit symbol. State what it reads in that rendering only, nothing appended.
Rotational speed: 2000 rpm
